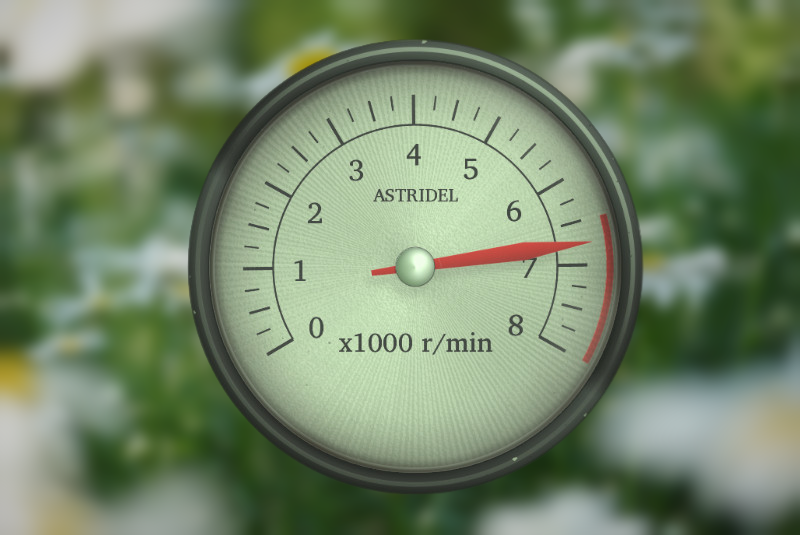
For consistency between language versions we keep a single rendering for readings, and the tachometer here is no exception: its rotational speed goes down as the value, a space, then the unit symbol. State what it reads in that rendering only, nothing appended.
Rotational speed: 6750 rpm
